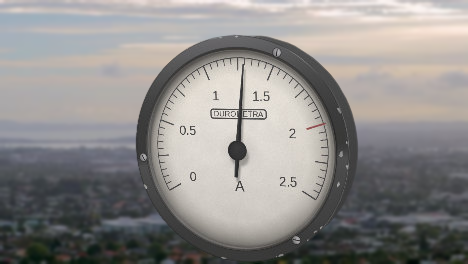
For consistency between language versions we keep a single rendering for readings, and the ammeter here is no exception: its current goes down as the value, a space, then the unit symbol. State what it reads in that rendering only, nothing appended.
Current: 1.3 A
